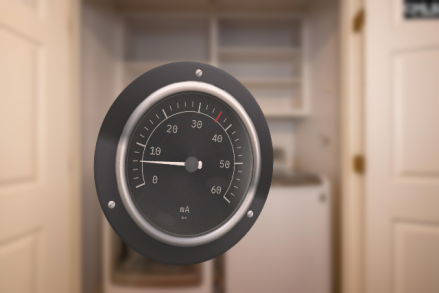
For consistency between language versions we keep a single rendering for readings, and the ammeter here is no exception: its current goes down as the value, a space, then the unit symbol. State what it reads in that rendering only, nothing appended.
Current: 6 mA
